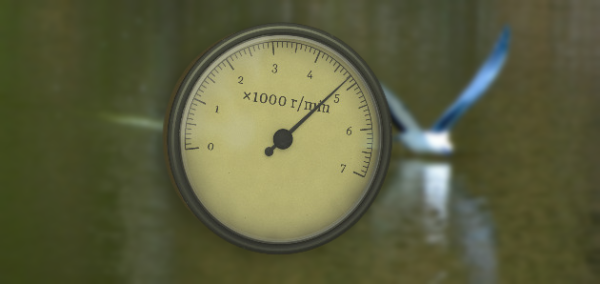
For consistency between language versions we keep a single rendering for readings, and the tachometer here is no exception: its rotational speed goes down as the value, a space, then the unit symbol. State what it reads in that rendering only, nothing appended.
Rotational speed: 4800 rpm
